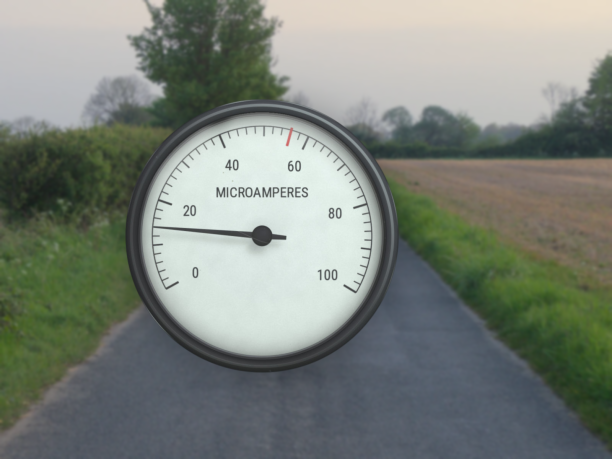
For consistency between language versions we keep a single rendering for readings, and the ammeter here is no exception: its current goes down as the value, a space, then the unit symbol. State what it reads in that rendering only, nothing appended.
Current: 14 µA
